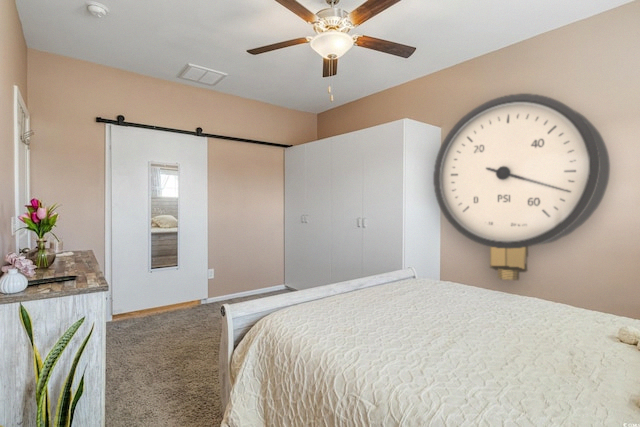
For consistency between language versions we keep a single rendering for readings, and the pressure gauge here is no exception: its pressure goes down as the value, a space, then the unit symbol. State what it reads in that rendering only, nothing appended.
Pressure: 54 psi
